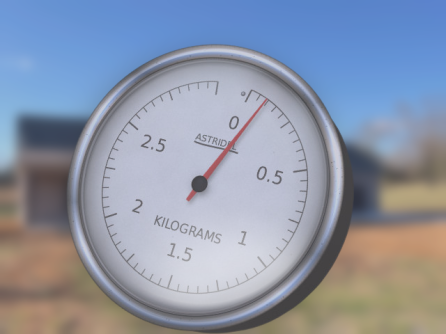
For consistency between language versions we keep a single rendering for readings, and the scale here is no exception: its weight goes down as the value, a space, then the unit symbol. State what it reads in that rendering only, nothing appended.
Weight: 0.1 kg
